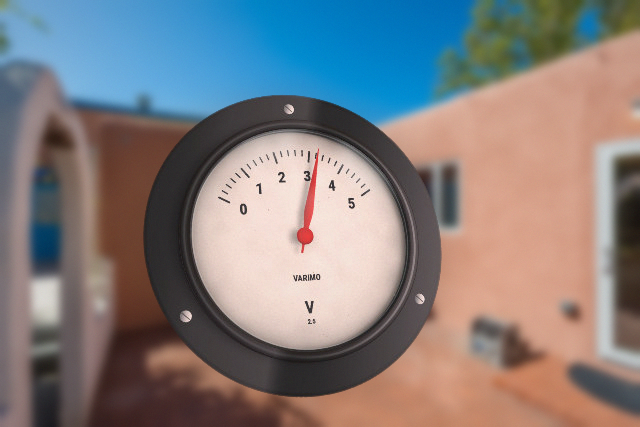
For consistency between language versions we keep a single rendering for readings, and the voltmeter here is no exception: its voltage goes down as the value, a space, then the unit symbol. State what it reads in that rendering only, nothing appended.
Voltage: 3.2 V
